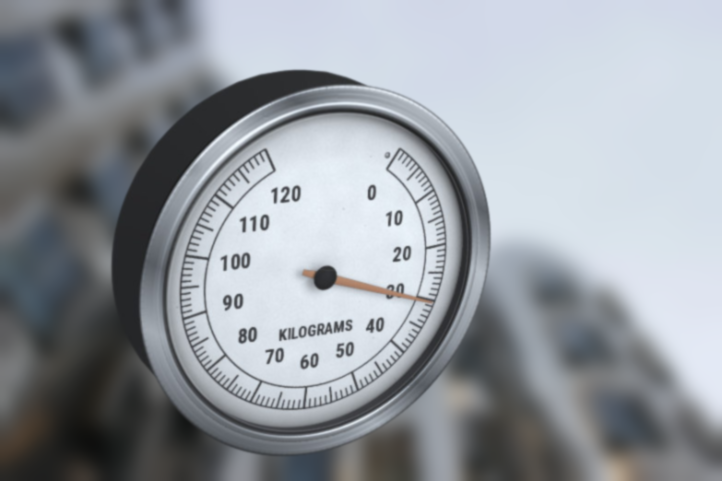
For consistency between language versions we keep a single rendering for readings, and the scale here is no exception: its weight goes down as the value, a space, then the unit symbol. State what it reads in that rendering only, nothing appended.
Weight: 30 kg
